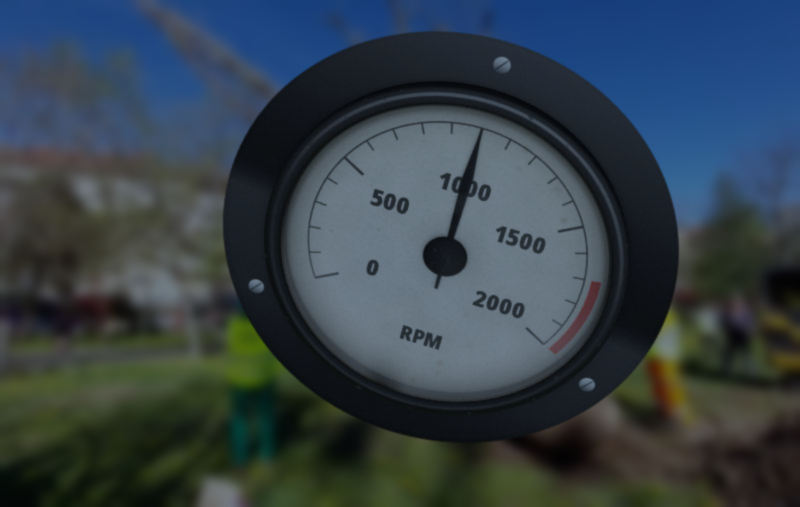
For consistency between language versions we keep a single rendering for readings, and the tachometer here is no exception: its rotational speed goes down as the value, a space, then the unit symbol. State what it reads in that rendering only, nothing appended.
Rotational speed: 1000 rpm
